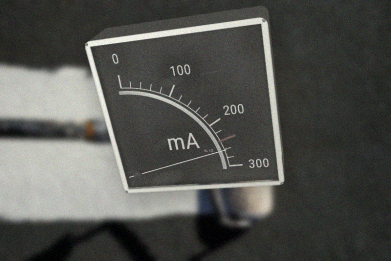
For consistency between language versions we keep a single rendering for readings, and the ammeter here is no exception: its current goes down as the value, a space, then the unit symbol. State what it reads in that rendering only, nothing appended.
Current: 260 mA
